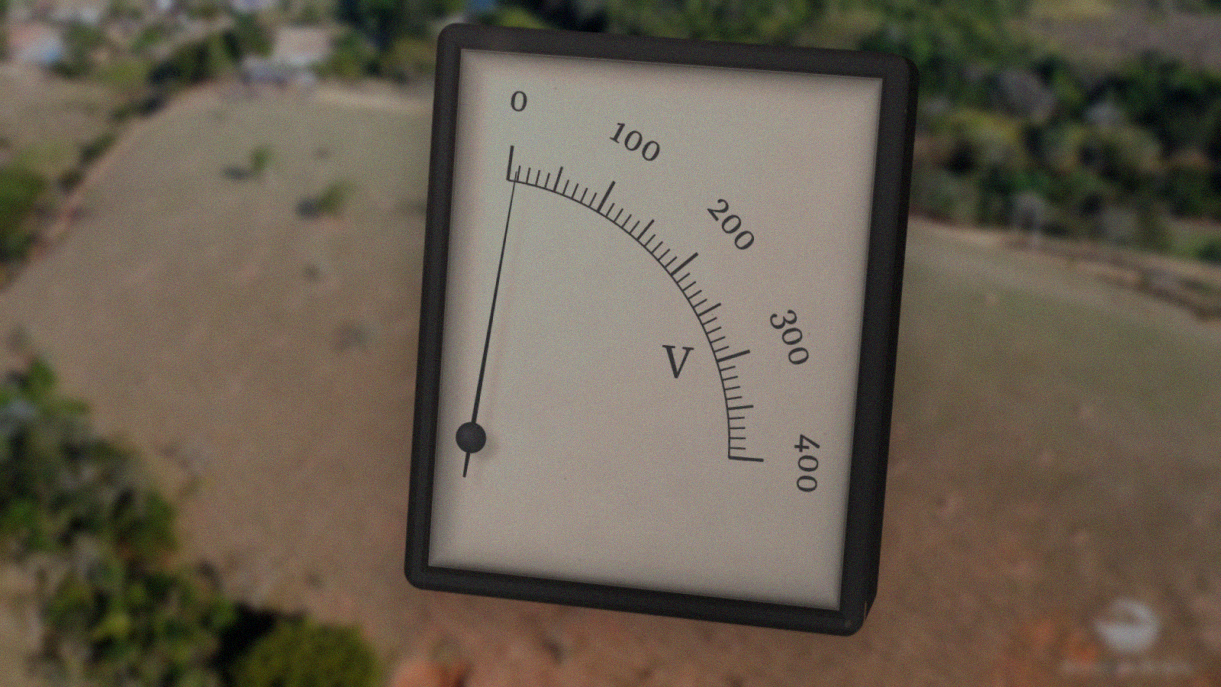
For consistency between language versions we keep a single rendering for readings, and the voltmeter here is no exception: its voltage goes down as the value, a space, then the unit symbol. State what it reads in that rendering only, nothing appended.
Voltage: 10 V
